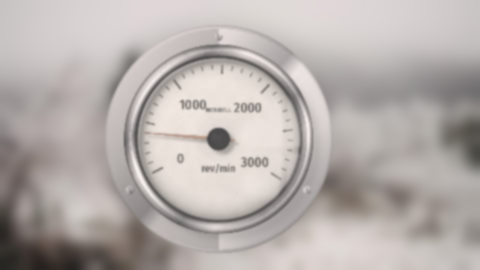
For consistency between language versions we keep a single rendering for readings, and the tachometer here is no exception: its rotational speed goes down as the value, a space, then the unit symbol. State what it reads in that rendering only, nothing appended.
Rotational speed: 400 rpm
